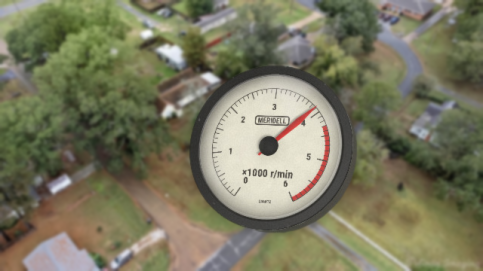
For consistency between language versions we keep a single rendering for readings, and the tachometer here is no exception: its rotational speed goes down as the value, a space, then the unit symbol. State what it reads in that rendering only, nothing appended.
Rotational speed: 3900 rpm
